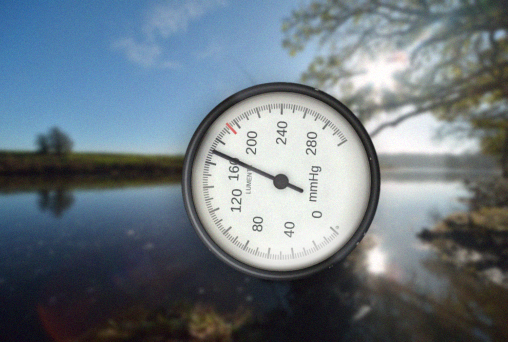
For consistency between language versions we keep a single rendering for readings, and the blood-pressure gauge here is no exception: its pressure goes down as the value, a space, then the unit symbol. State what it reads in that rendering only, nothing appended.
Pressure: 170 mmHg
